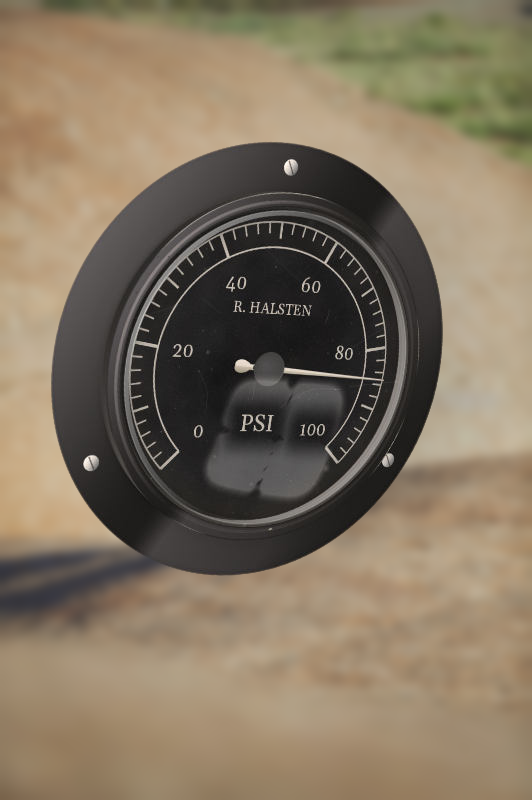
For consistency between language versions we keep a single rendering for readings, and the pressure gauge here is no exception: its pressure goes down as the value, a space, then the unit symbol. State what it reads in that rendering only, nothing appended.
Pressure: 85 psi
